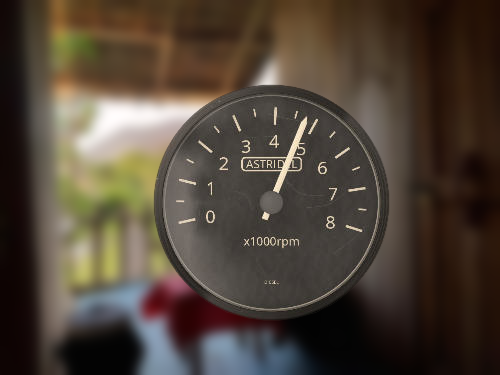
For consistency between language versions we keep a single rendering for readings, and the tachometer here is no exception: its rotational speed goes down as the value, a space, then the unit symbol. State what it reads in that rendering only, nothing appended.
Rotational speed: 4750 rpm
